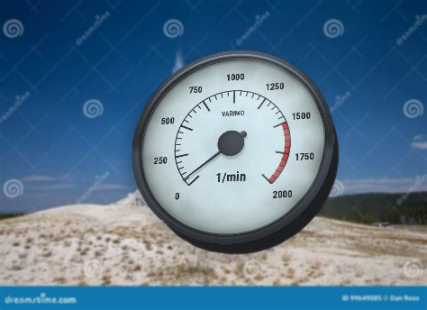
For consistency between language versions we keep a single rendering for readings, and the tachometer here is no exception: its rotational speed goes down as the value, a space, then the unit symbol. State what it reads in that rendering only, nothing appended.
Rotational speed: 50 rpm
